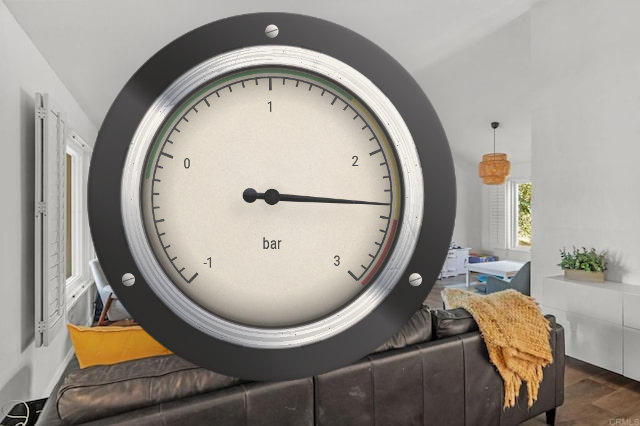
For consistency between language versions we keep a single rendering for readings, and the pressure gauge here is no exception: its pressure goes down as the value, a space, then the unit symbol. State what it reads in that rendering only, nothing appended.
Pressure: 2.4 bar
